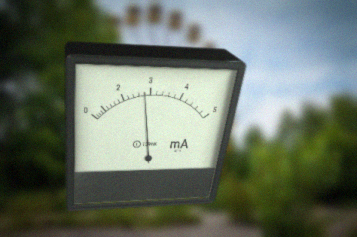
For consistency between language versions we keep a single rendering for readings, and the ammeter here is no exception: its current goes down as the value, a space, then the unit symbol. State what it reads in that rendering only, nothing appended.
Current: 2.8 mA
